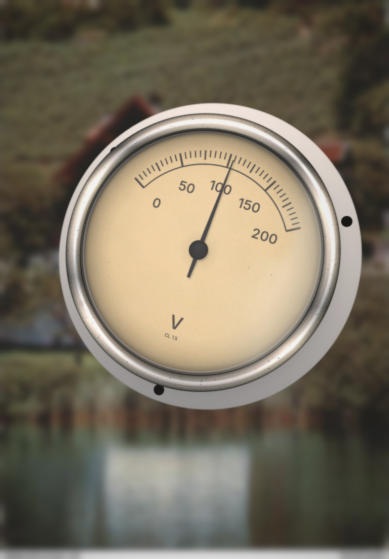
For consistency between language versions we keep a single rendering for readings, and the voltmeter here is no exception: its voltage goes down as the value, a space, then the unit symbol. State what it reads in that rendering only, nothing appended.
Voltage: 105 V
